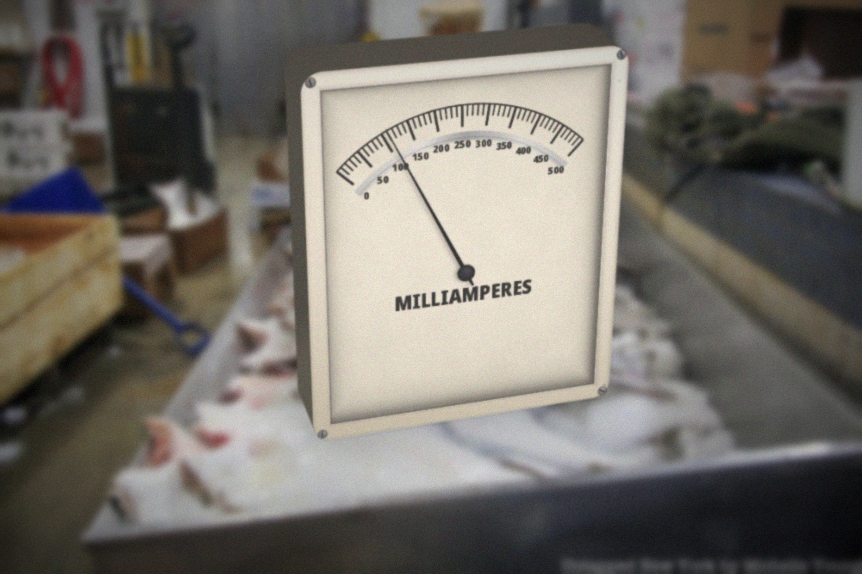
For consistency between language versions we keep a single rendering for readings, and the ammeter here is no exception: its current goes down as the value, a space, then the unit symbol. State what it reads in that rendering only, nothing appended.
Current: 110 mA
